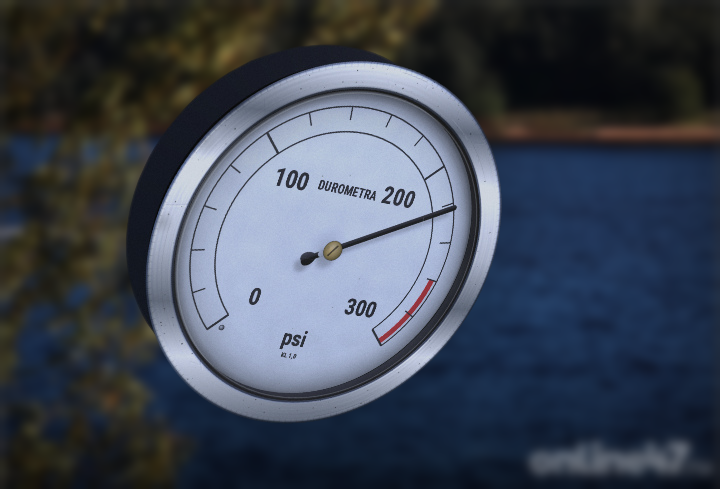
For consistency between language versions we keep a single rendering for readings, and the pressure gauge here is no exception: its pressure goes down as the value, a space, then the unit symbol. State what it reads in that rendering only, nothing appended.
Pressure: 220 psi
